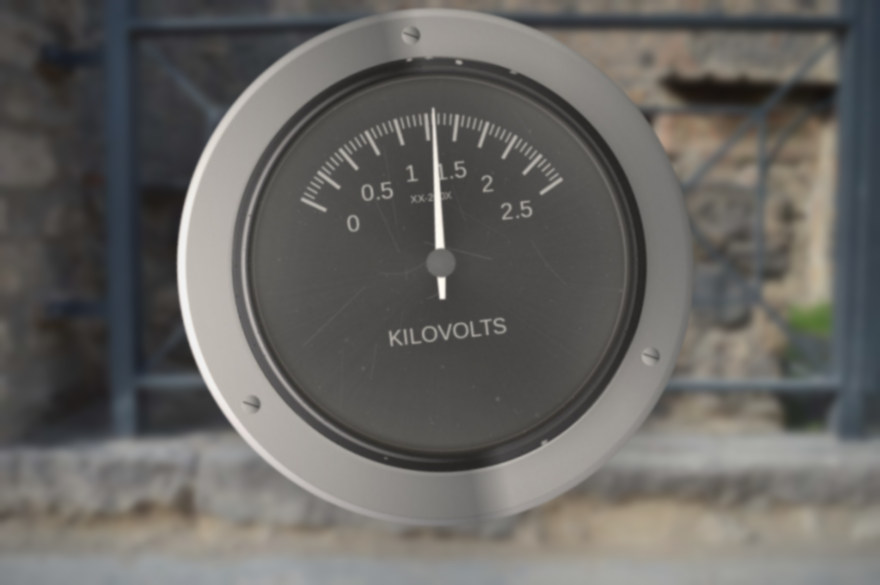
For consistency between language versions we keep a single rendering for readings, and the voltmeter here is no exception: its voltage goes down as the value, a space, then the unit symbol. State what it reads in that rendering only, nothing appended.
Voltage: 1.3 kV
